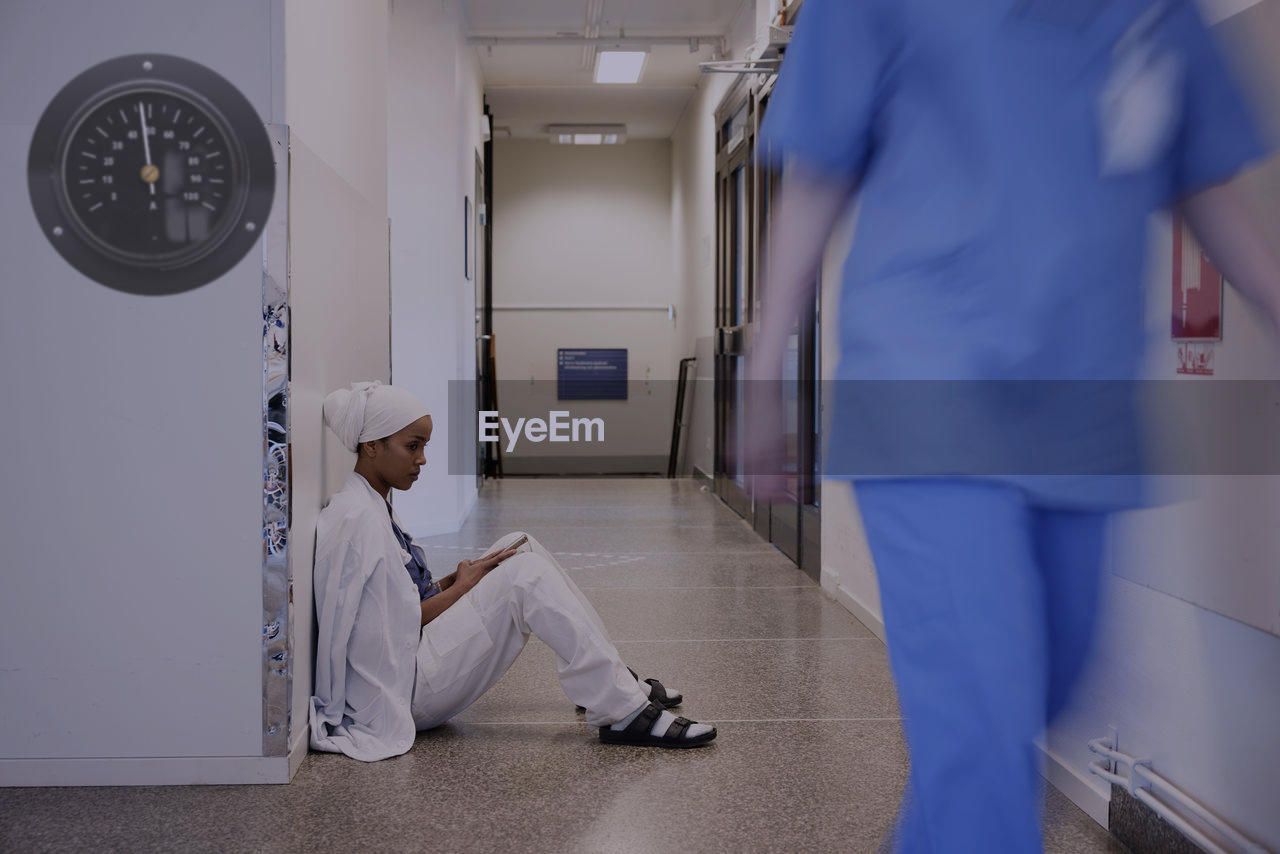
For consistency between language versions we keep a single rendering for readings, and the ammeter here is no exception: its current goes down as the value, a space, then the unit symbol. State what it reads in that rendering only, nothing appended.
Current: 47.5 A
